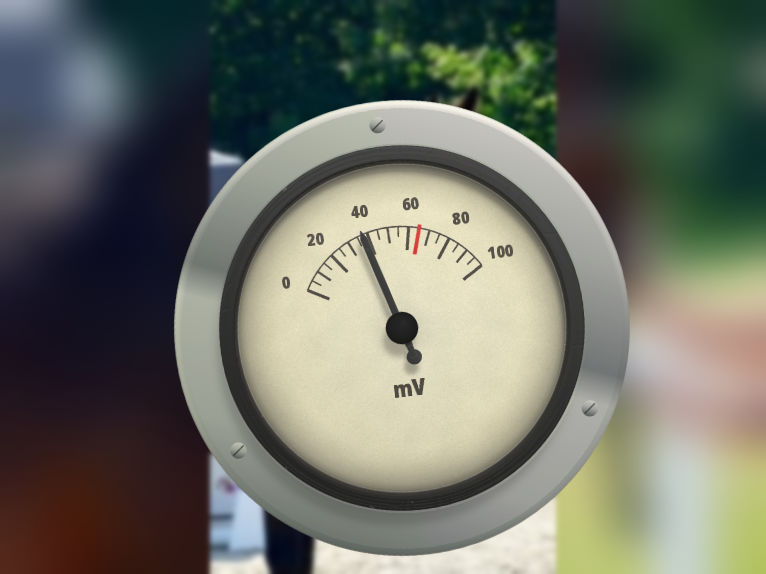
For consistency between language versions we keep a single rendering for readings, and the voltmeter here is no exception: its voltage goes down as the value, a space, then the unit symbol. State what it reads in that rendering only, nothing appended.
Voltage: 37.5 mV
